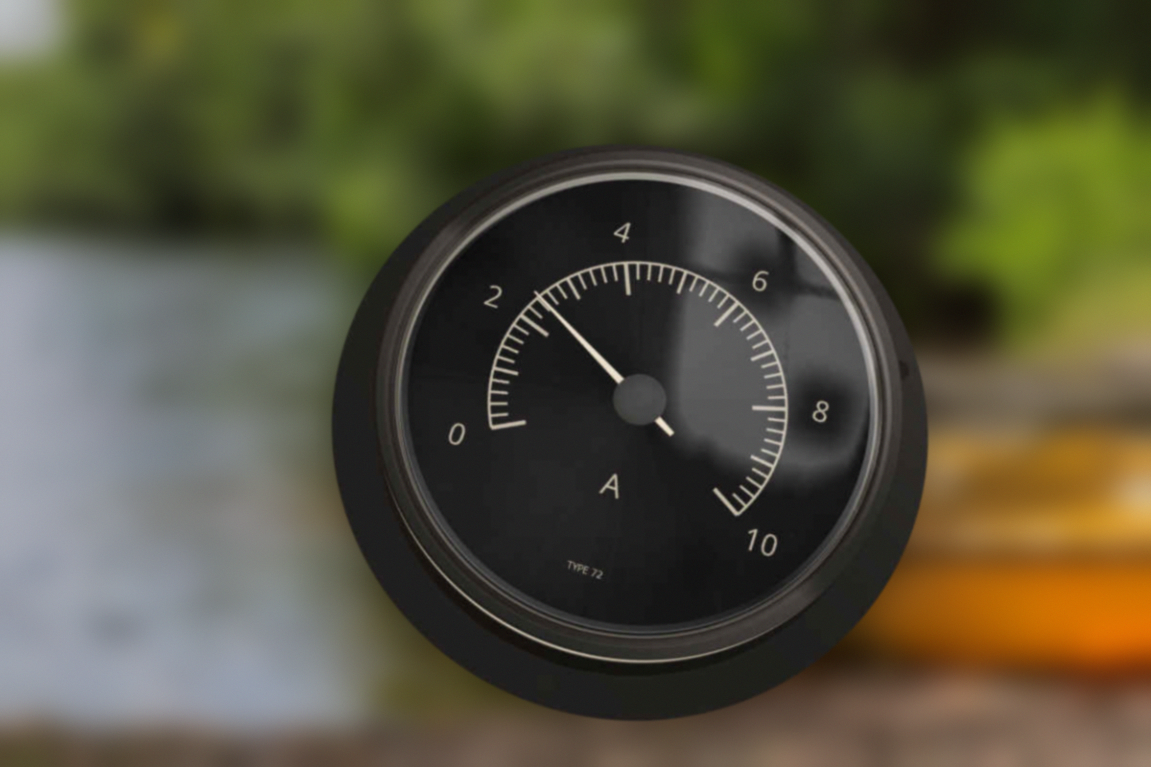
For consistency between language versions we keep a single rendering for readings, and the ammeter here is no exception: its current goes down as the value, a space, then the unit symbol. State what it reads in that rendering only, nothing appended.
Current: 2.4 A
